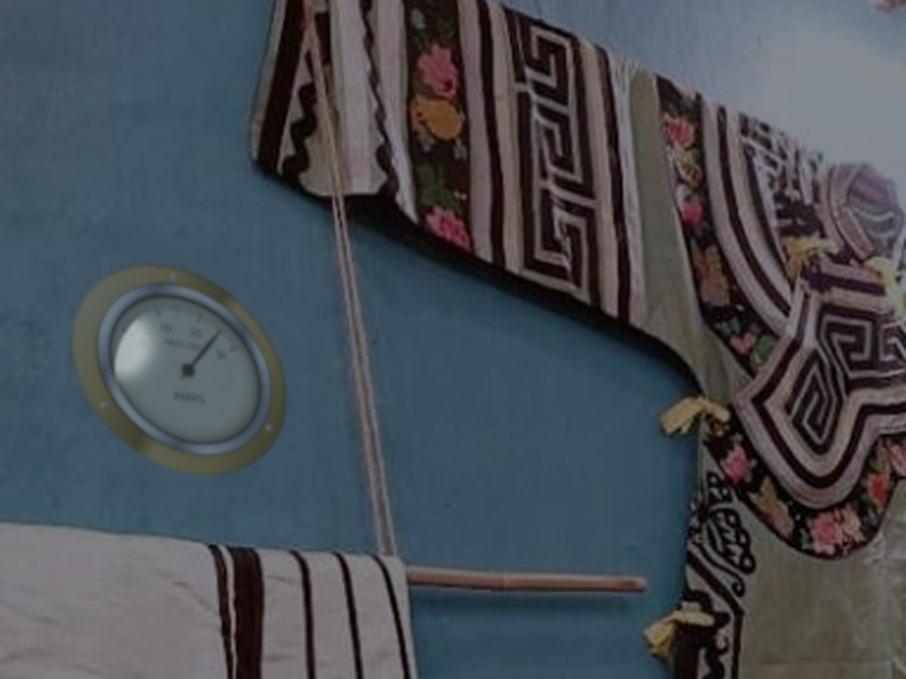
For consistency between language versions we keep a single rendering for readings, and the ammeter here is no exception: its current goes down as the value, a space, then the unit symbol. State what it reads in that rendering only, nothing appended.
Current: 25 A
